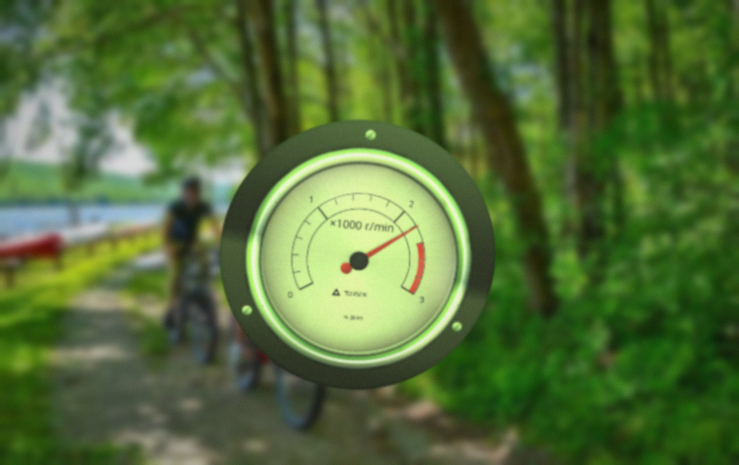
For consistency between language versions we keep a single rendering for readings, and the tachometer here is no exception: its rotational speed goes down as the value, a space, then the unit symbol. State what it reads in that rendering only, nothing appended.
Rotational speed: 2200 rpm
